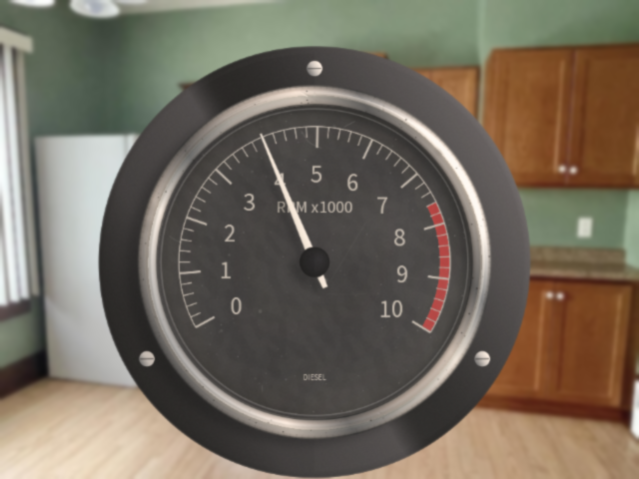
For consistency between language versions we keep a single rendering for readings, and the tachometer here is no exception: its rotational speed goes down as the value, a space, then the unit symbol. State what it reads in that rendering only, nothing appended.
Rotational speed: 4000 rpm
